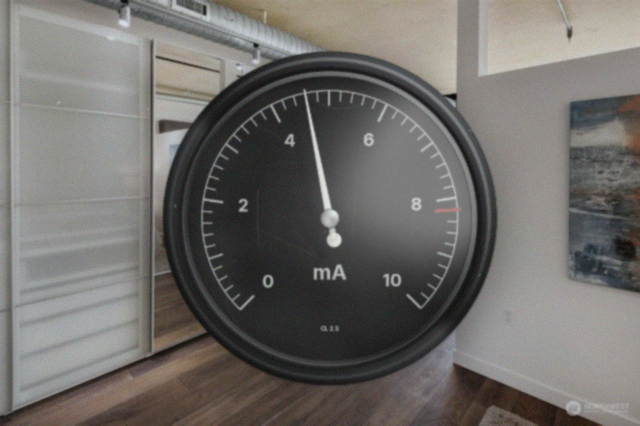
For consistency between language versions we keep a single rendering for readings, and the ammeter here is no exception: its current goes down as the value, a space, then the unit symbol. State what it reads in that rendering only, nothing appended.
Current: 4.6 mA
